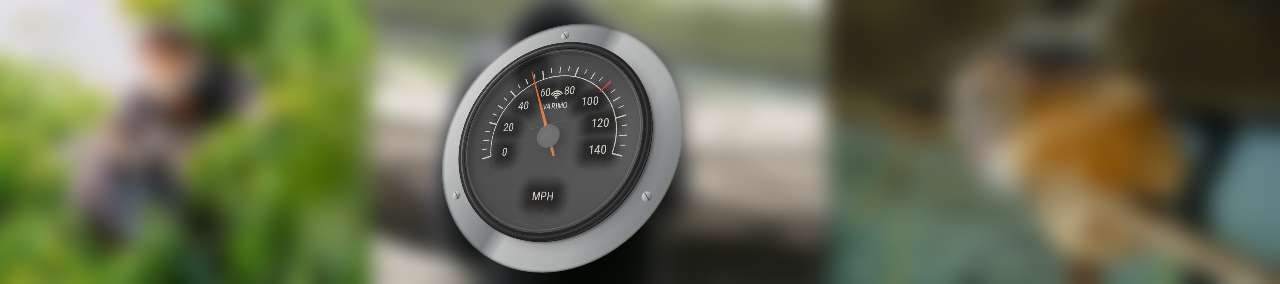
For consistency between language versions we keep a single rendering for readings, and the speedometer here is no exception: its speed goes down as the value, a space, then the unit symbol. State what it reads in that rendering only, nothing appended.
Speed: 55 mph
